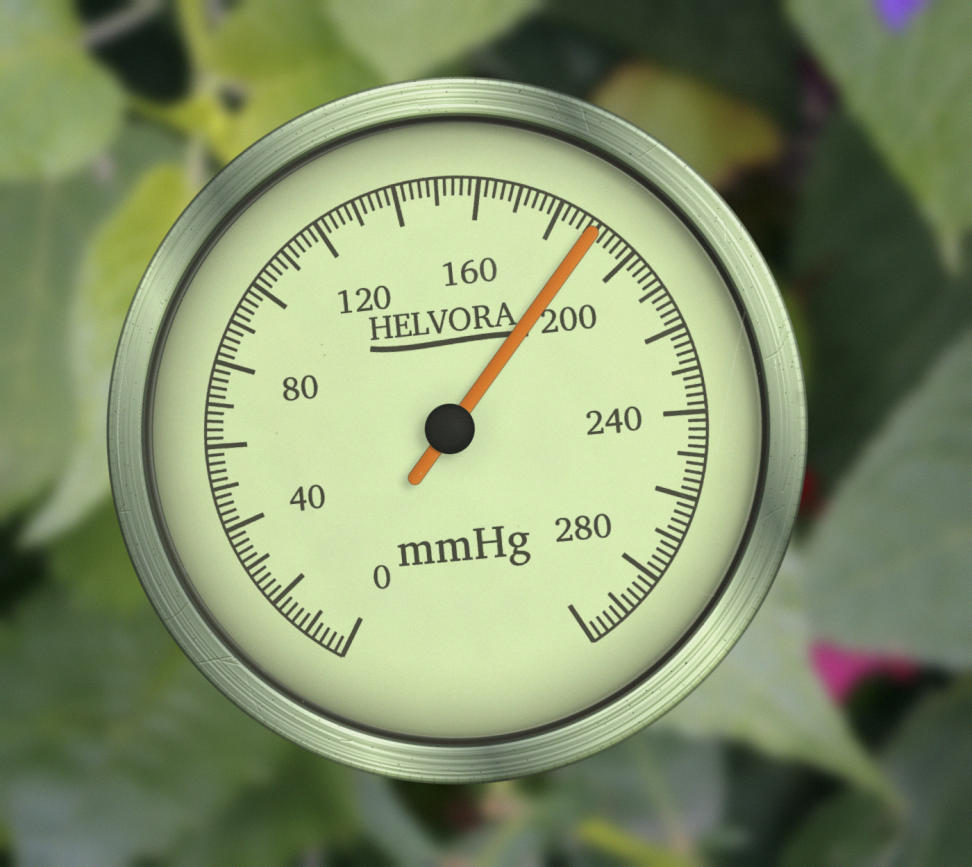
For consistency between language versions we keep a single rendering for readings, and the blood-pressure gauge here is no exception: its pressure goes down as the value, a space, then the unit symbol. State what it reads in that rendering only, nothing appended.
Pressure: 190 mmHg
